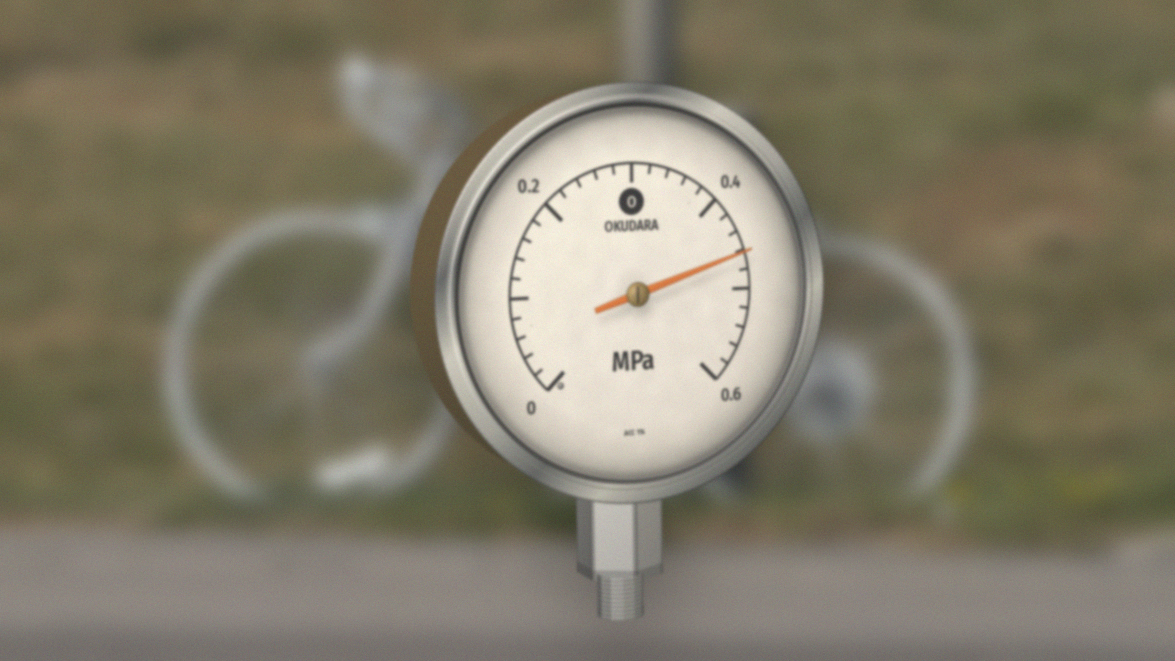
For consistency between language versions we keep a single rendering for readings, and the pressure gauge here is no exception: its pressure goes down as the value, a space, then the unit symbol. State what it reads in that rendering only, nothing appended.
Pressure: 0.46 MPa
